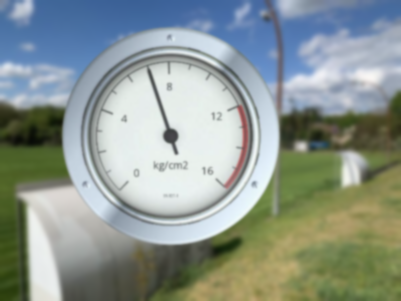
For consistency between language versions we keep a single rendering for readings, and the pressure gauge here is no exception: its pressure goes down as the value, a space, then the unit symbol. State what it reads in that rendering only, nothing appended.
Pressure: 7 kg/cm²
